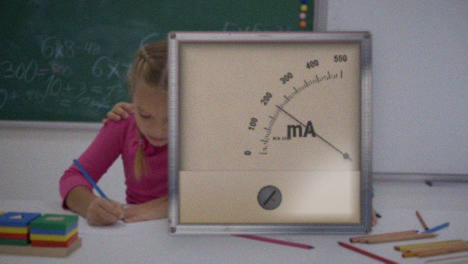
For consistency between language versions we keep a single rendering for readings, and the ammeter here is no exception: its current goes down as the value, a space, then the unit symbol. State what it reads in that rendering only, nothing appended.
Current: 200 mA
